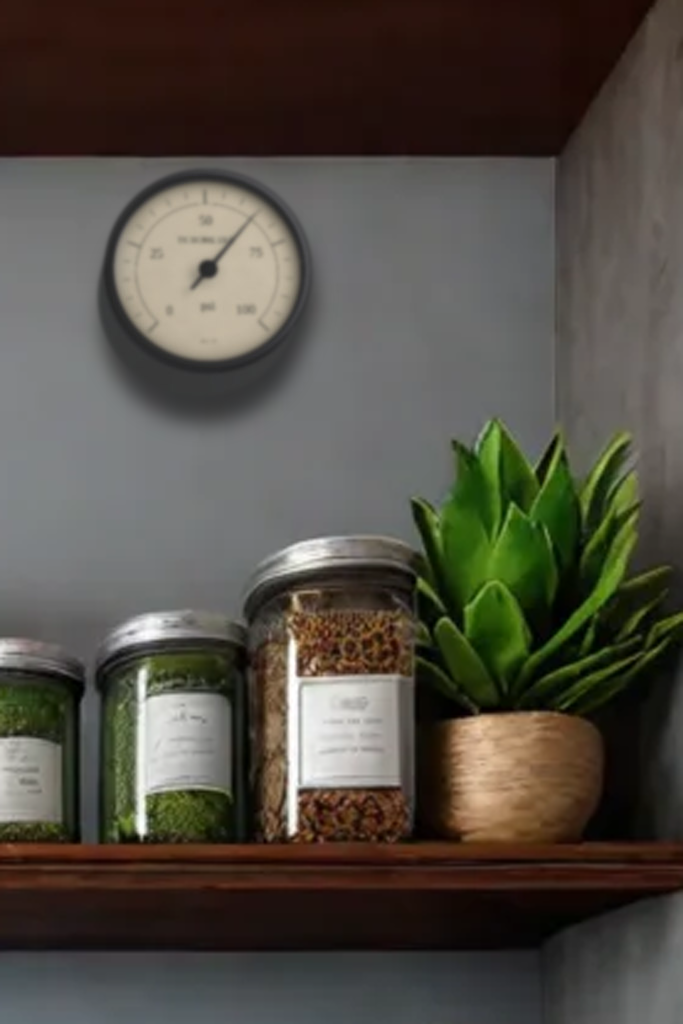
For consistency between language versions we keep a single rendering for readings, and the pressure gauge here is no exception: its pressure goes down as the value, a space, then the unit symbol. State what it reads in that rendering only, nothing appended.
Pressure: 65 psi
